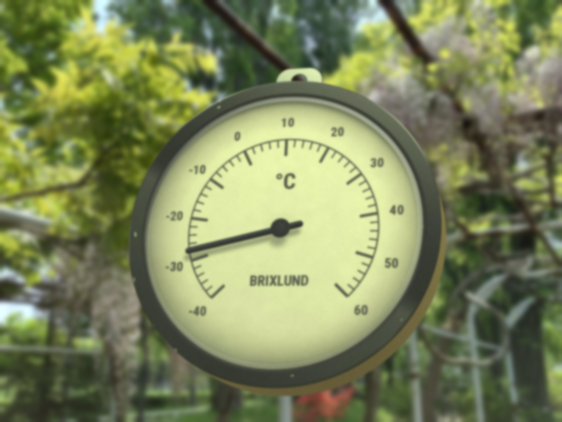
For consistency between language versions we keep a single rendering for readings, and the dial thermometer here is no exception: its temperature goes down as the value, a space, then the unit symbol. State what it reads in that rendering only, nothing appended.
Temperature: -28 °C
